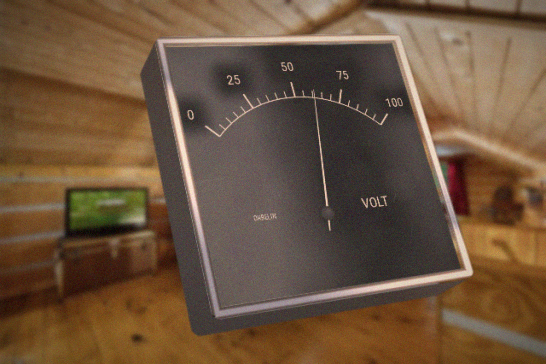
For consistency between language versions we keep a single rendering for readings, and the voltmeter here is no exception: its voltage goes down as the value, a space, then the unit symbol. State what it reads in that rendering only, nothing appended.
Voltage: 60 V
